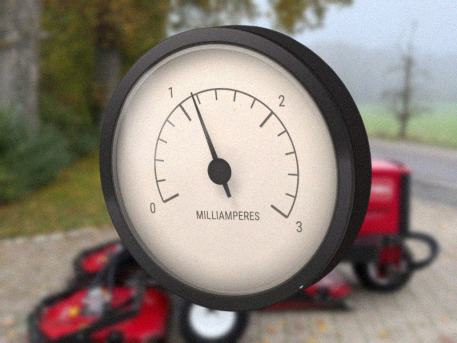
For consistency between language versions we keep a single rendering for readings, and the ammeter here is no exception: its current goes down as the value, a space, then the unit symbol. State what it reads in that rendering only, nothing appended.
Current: 1.2 mA
